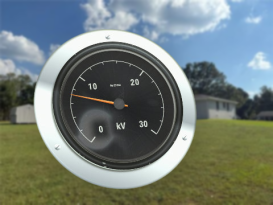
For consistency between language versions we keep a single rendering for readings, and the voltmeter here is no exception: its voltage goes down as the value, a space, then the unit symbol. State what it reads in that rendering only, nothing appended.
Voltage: 7 kV
